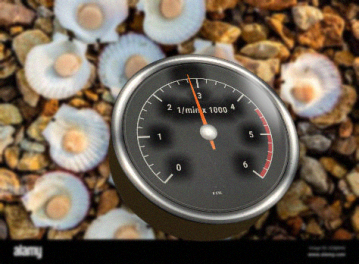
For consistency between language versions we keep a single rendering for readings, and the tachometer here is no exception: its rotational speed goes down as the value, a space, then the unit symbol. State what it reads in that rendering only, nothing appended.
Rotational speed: 2800 rpm
